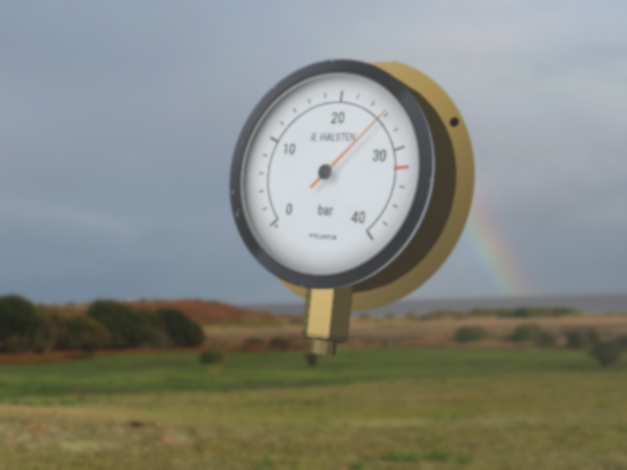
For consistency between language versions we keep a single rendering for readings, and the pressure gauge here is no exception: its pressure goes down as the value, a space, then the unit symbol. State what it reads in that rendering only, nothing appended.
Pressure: 26 bar
